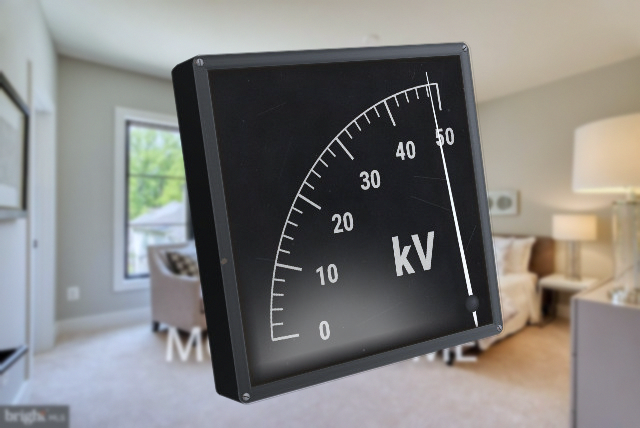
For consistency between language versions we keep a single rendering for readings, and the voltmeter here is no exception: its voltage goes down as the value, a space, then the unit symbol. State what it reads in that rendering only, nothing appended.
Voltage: 48 kV
